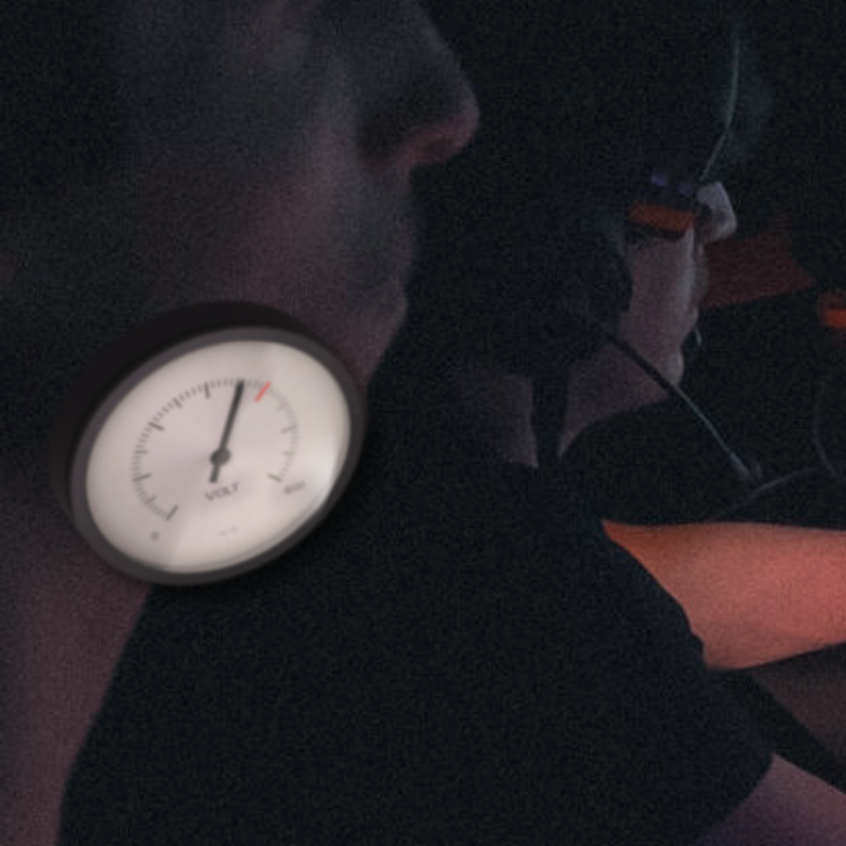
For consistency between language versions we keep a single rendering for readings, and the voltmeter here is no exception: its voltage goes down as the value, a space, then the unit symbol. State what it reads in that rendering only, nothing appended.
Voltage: 350 V
